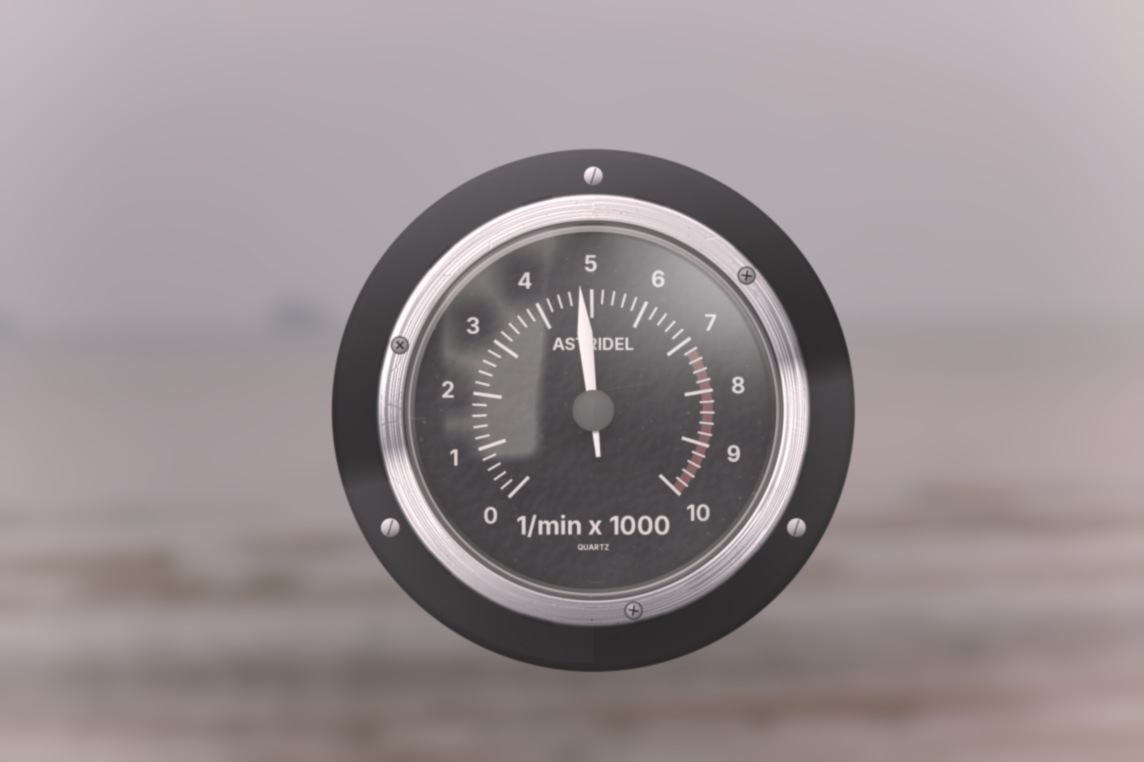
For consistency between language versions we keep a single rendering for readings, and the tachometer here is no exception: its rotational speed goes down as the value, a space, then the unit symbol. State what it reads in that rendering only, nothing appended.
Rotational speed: 4800 rpm
